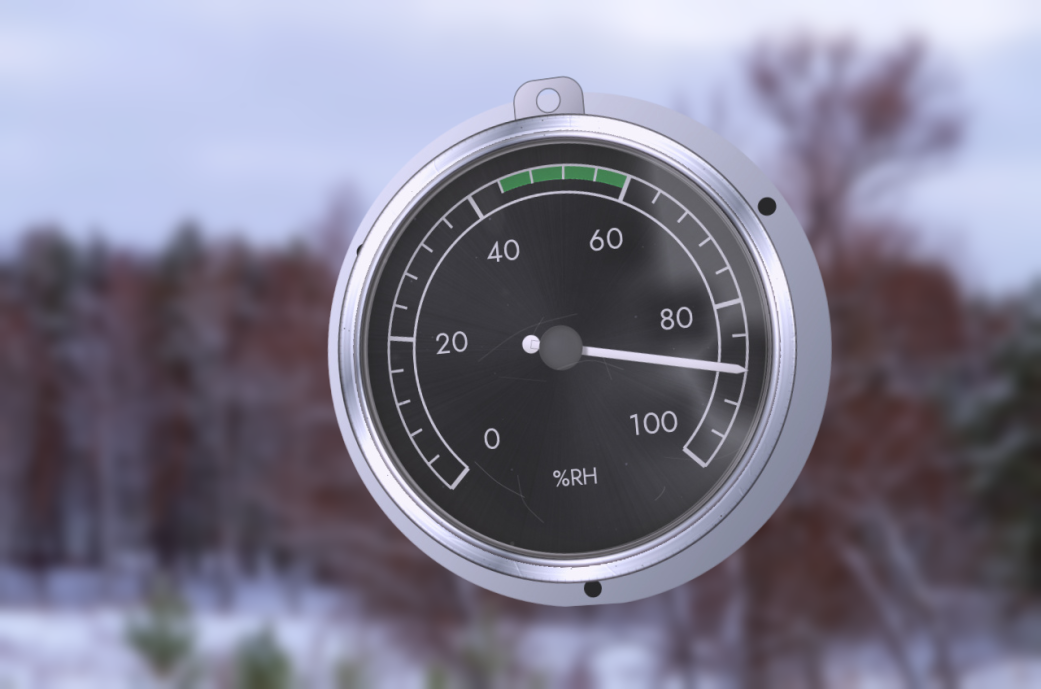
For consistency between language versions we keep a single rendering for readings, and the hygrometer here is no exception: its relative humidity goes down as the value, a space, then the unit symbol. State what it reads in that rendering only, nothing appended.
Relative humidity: 88 %
